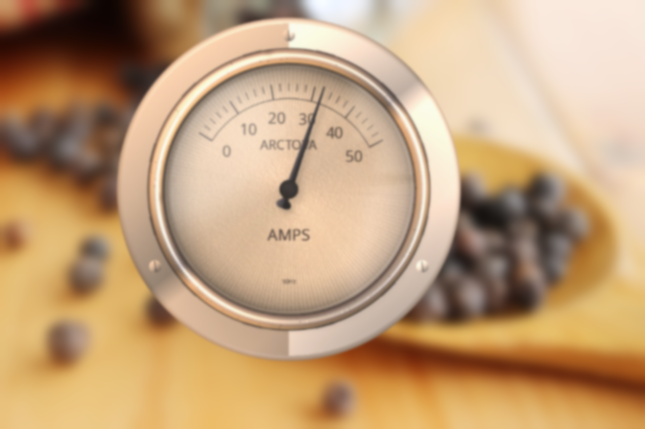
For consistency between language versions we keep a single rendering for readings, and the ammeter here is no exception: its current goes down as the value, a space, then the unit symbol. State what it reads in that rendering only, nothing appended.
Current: 32 A
